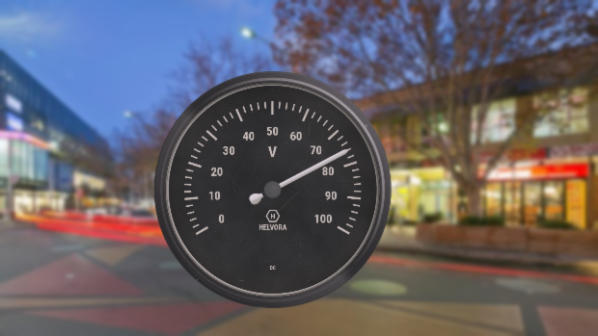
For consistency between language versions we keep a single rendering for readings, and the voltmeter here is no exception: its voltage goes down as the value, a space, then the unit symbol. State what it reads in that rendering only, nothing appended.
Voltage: 76 V
